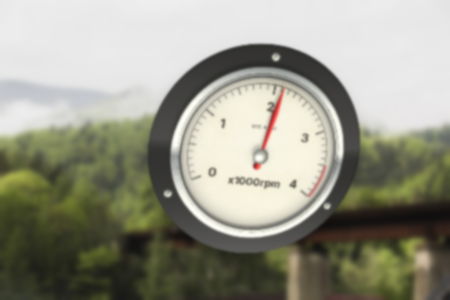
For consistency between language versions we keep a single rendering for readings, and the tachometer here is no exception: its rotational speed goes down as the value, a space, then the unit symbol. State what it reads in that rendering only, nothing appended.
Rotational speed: 2100 rpm
